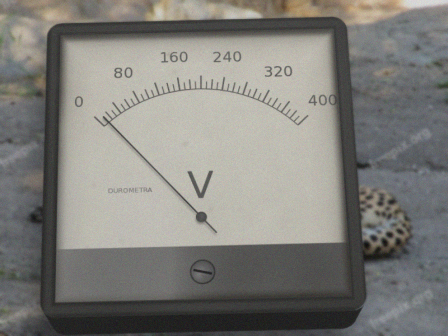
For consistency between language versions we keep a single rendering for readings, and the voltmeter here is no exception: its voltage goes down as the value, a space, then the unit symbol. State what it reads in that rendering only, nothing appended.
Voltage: 10 V
